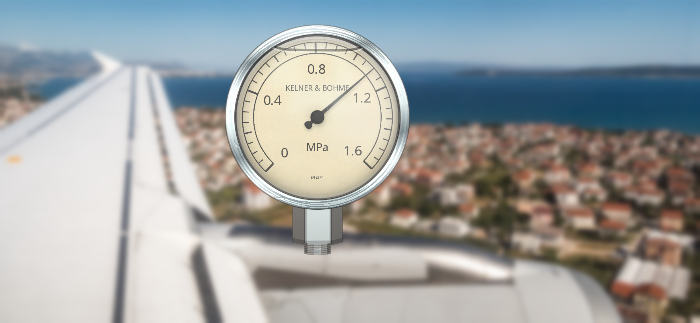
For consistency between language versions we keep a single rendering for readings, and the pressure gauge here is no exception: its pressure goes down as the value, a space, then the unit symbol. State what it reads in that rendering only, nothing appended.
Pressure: 1.1 MPa
